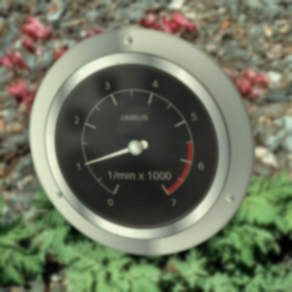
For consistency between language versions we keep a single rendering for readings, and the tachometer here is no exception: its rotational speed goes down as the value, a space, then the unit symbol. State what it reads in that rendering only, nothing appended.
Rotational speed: 1000 rpm
